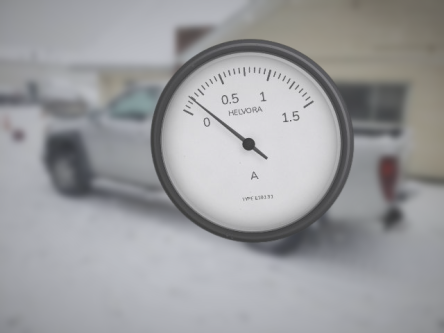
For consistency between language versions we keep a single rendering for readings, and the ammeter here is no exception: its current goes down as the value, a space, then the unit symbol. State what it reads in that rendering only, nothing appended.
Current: 0.15 A
